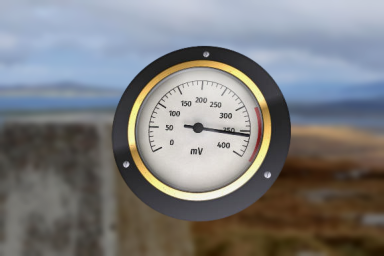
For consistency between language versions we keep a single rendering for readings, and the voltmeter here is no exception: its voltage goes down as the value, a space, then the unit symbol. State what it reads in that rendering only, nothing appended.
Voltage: 360 mV
